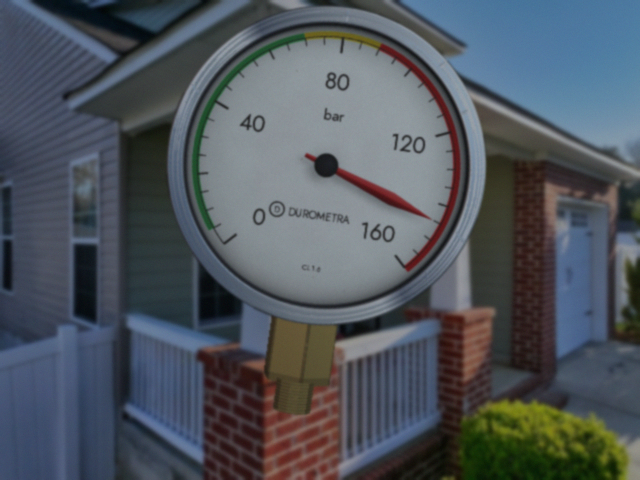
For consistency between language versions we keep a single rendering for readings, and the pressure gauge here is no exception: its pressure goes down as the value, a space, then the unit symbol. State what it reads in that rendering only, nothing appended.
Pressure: 145 bar
